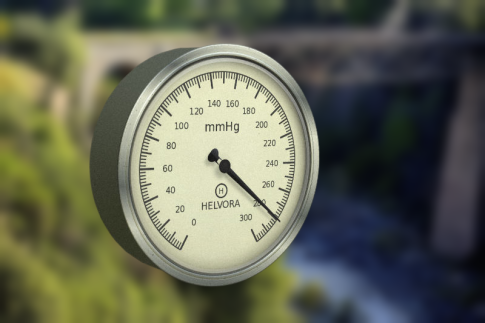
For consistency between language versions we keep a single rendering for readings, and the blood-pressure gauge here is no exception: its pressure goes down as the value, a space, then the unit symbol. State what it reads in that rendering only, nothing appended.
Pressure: 280 mmHg
